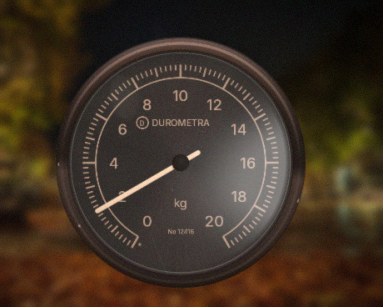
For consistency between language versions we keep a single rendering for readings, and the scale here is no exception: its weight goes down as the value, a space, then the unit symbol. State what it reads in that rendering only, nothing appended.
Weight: 2 kg
